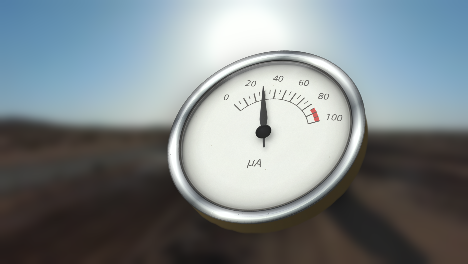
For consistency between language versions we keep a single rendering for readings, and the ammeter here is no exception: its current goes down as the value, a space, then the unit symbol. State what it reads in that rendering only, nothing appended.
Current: 30 µA
